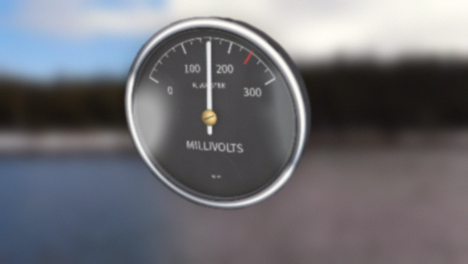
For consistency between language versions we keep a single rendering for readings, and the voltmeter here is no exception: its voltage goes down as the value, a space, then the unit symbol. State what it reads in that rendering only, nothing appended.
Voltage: 160 mV
